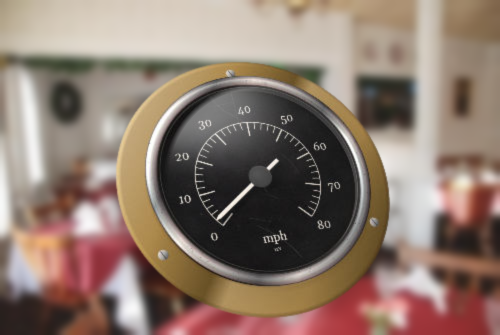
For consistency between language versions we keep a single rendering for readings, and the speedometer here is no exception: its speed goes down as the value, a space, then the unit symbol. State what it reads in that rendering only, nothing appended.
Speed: 2 mph
